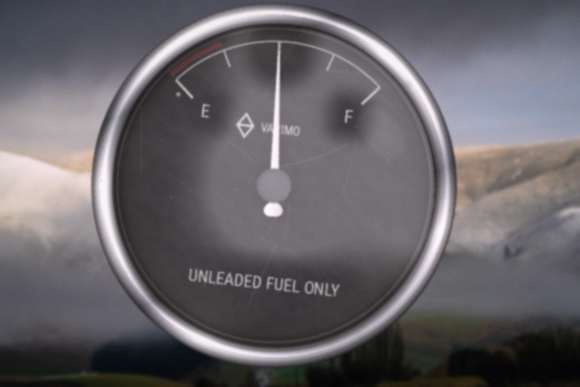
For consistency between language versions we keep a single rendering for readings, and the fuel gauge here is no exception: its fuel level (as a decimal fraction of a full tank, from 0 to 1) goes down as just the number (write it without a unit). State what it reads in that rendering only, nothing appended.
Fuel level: 0.5
